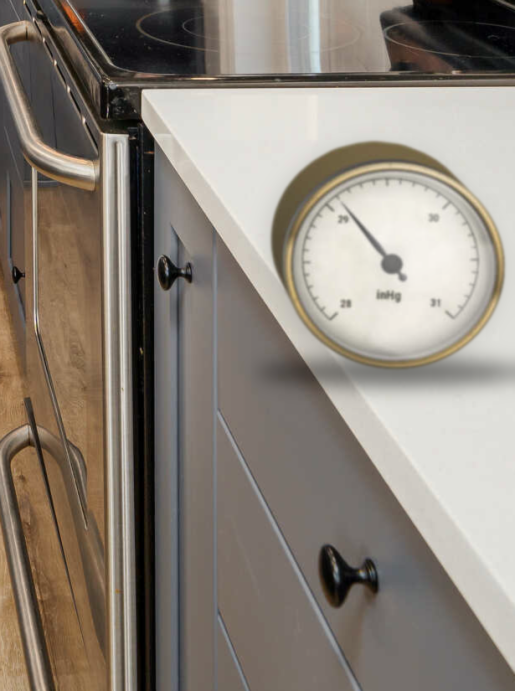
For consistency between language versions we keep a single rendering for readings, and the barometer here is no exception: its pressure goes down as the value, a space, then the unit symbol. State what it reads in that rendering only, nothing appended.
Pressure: 29.1 inHg
